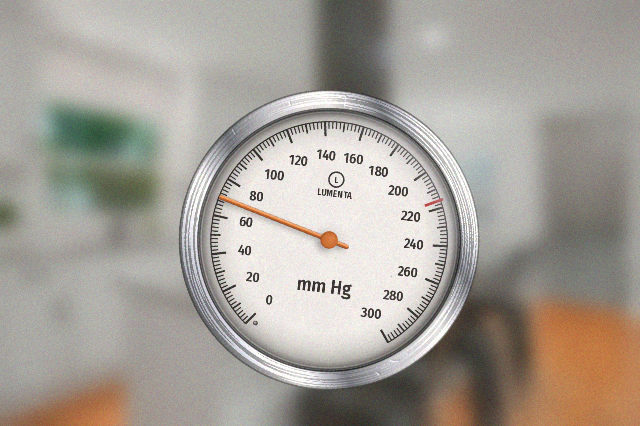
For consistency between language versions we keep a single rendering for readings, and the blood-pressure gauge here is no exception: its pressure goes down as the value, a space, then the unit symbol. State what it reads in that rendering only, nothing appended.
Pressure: 70 mmHg
